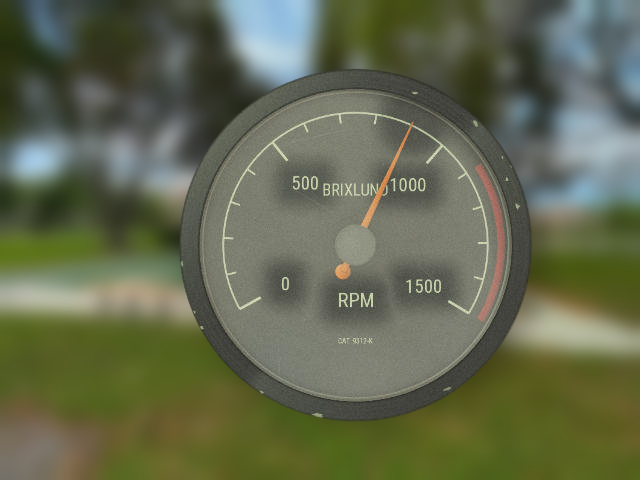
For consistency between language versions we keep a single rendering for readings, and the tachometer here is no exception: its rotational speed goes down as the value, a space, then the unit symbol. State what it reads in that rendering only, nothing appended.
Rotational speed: 900 rpm
